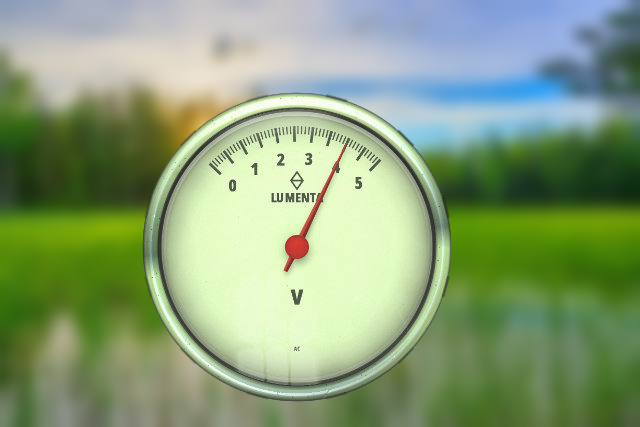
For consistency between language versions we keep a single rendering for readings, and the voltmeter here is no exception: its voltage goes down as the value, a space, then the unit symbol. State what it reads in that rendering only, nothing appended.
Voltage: 4 V
